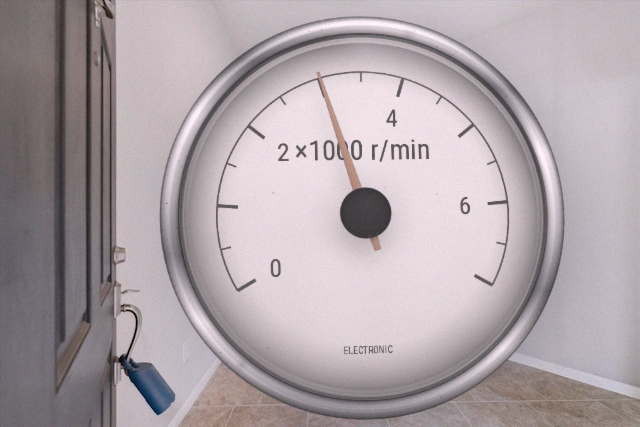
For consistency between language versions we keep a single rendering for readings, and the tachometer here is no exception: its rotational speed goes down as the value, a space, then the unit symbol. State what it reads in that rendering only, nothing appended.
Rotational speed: 3000 rpm
